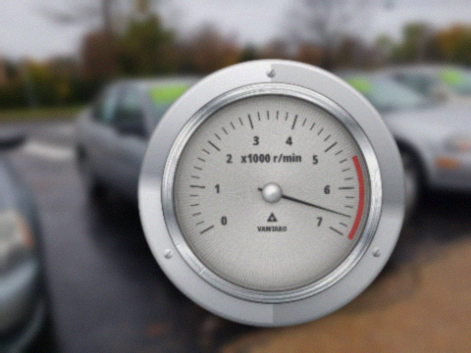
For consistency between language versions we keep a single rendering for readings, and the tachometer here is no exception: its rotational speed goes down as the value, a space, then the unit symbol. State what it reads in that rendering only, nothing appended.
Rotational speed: 6600 rpm
